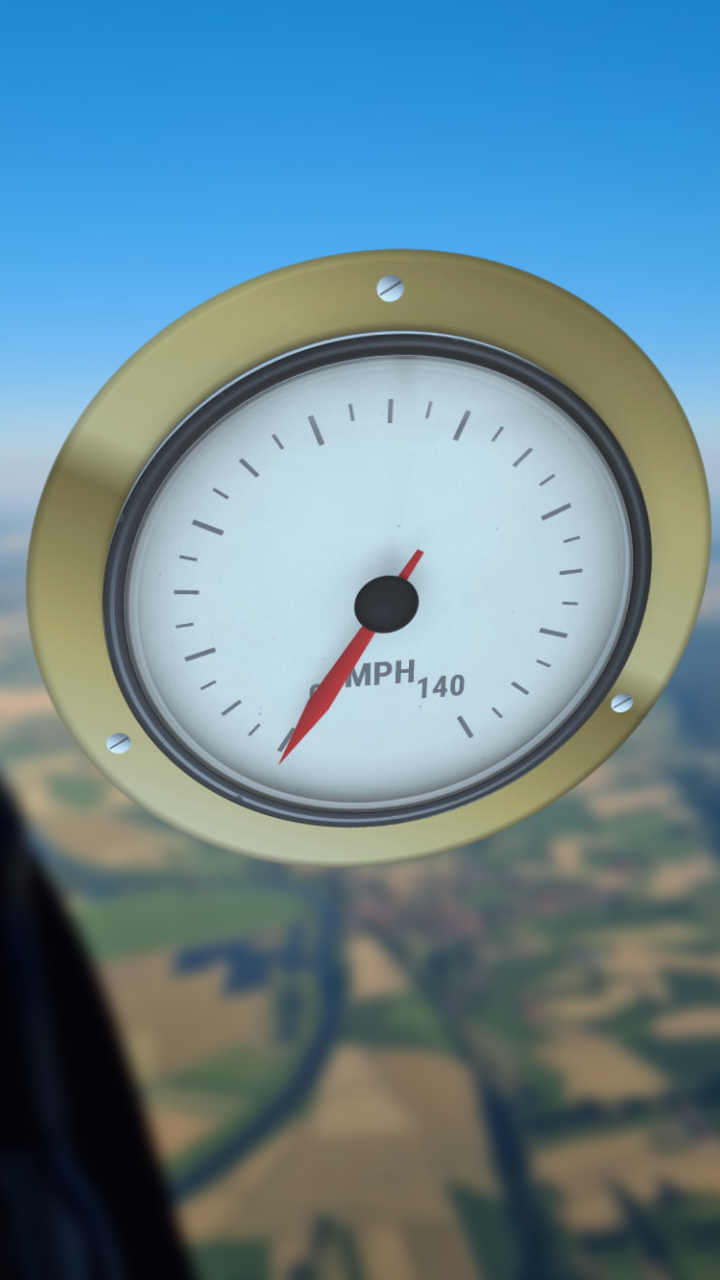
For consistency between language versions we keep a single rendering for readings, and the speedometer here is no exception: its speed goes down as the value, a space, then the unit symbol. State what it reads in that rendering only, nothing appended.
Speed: 0 mph
